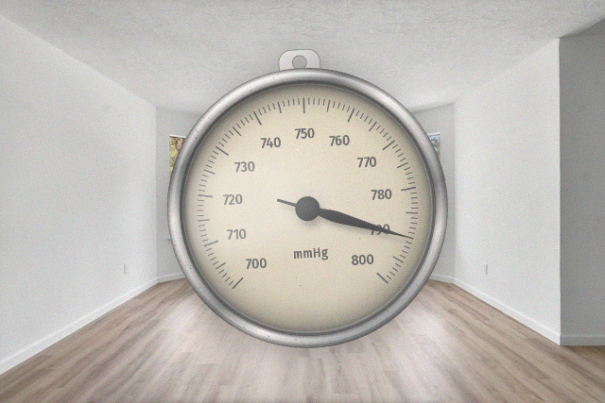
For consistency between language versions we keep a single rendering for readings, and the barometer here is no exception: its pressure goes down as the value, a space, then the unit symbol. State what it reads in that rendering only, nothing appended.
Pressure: 790 mmHg
